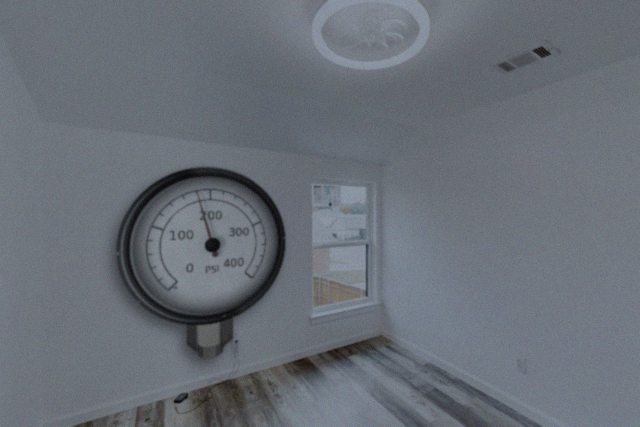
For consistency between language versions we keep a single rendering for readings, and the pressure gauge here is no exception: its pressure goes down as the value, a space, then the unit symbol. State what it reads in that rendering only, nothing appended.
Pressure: 180 psi
